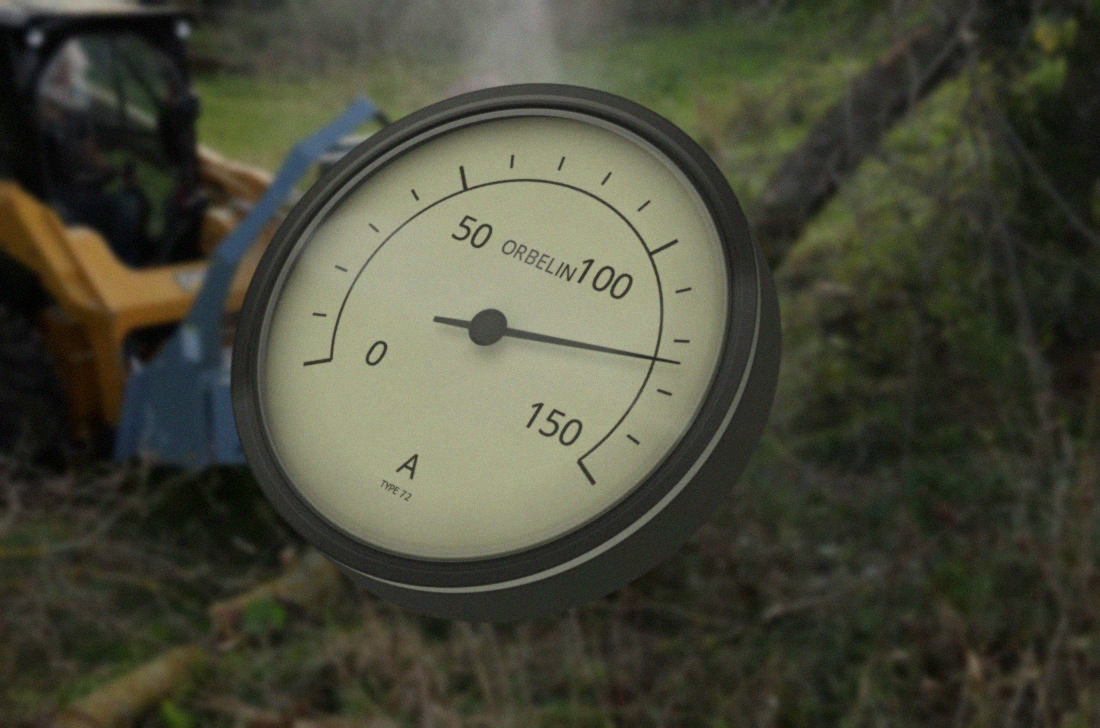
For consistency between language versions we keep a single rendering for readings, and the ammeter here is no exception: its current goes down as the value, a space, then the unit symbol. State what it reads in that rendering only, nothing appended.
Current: 125 A
